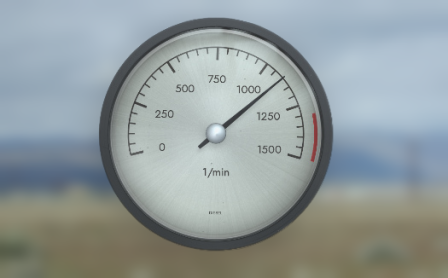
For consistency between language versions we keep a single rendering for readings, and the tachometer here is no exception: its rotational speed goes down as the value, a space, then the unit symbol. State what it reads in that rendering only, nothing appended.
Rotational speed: 1100 rpm
